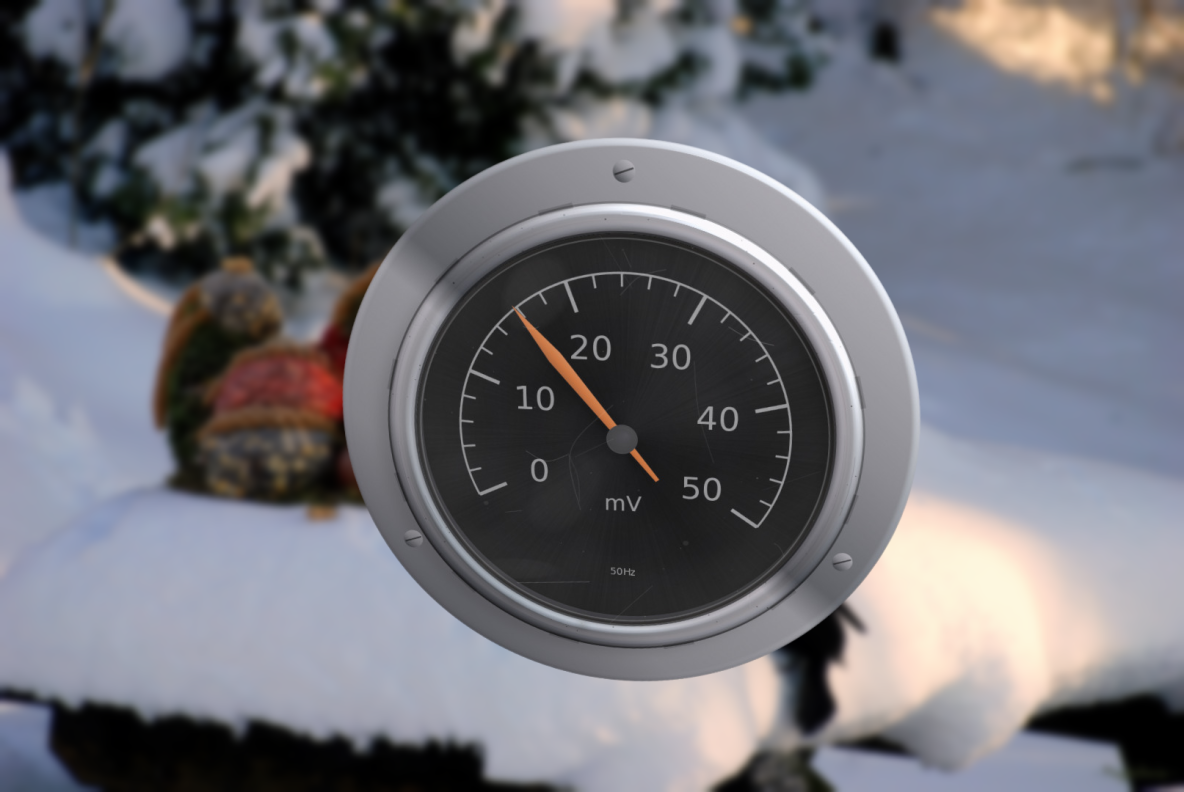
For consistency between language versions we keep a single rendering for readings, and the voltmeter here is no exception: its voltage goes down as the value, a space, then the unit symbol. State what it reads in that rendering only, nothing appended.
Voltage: 16 mV
